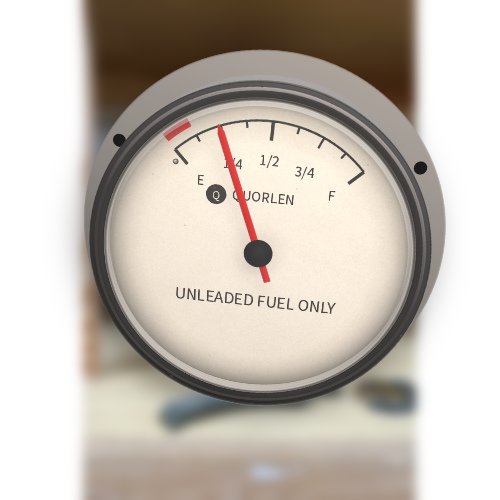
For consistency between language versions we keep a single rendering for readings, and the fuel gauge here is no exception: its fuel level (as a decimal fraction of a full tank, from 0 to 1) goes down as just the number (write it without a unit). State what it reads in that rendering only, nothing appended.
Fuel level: 0.25
